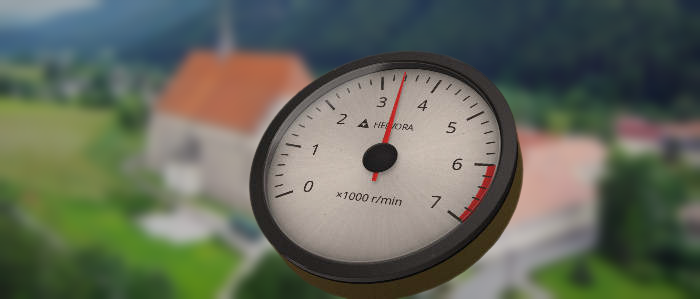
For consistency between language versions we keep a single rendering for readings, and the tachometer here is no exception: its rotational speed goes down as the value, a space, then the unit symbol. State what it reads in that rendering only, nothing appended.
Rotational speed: 3400 rpm
